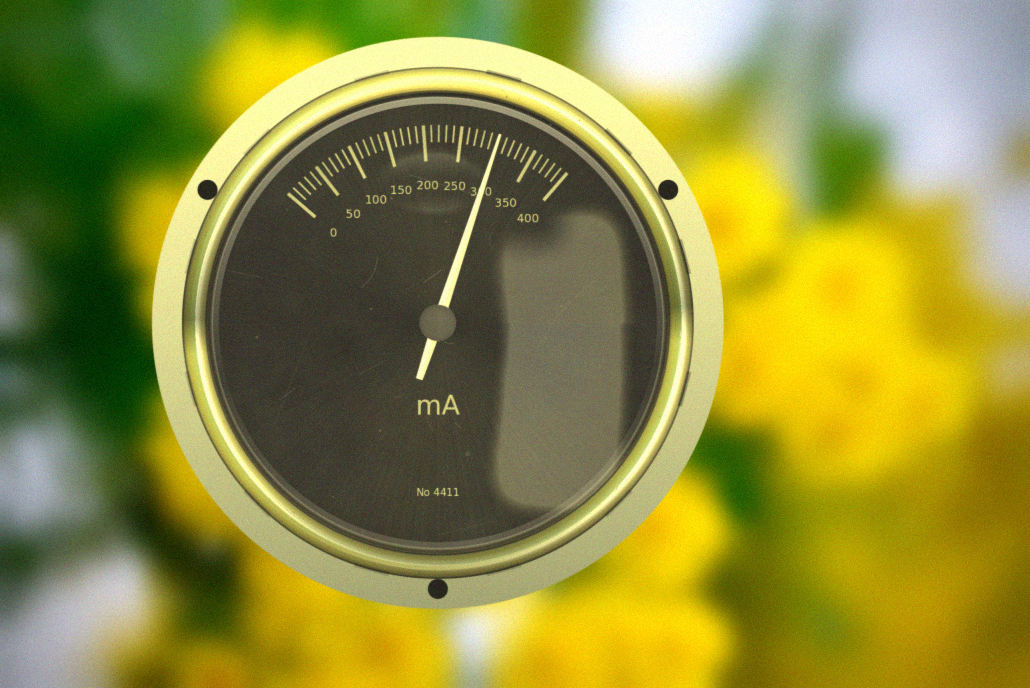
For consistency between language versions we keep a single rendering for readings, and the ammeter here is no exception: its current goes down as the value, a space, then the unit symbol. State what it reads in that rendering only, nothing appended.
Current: 300 mA
